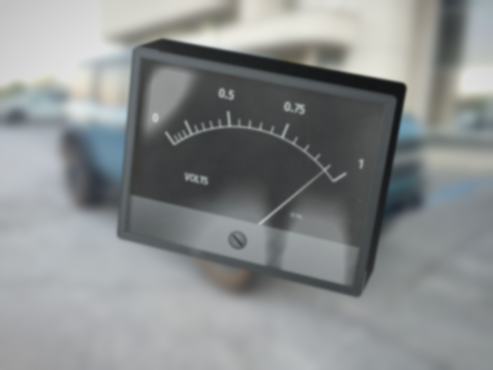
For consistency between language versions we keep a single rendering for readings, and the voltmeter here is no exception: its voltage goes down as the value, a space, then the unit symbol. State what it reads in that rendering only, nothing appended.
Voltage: 0.95 V
